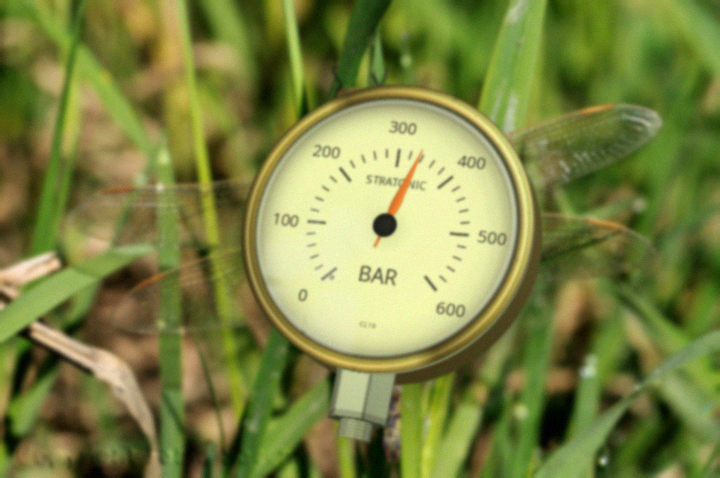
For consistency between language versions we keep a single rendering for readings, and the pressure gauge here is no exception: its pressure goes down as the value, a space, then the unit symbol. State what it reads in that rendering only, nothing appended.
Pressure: 340 bar
